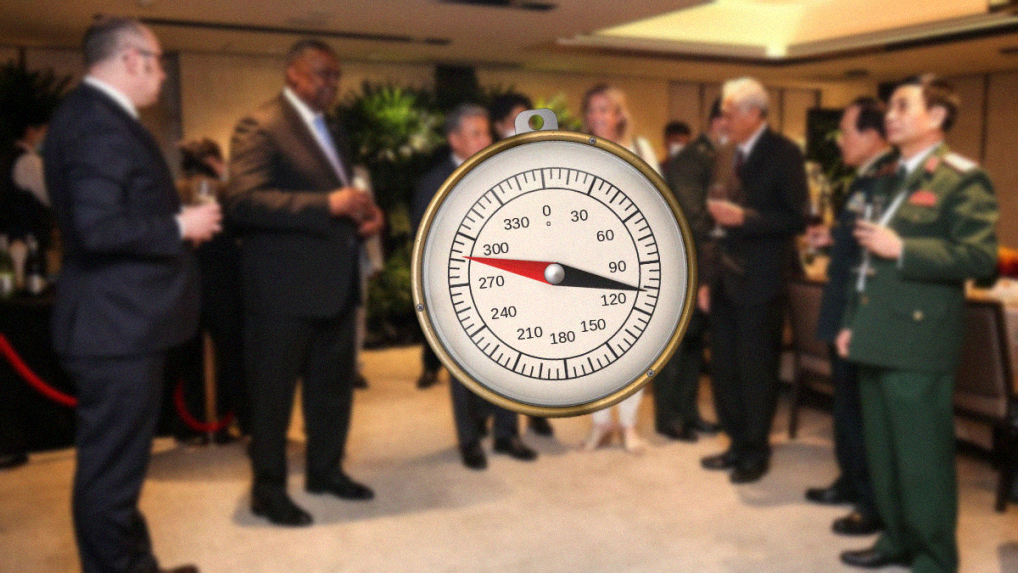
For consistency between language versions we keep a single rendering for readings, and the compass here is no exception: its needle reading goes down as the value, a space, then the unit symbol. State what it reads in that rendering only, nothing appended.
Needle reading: 287.5 °
